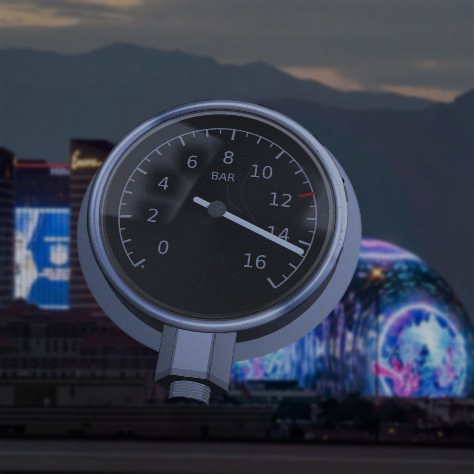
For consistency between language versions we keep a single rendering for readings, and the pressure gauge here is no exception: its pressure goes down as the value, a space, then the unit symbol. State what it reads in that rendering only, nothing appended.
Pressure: 14.5 bar
